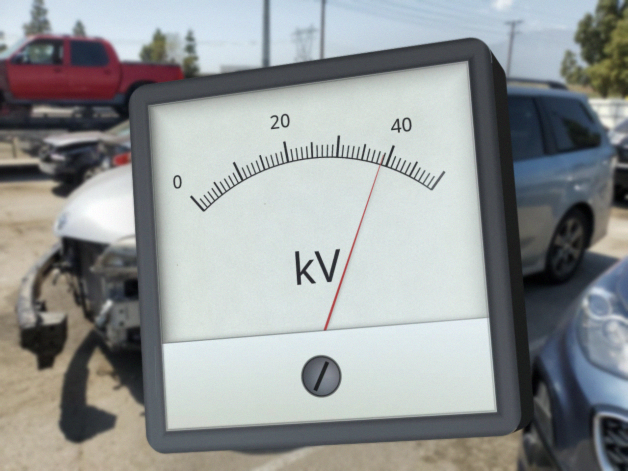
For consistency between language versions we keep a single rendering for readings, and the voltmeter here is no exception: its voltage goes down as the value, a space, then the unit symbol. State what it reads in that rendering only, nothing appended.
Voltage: 39 kV
